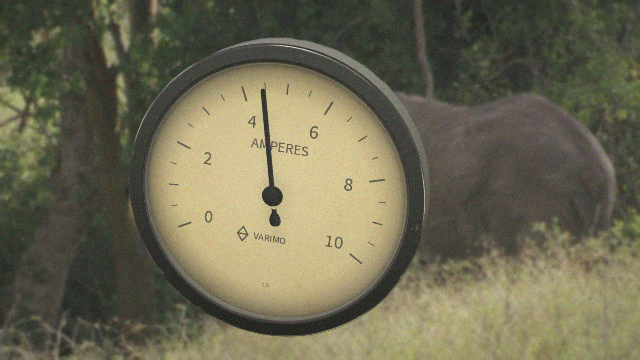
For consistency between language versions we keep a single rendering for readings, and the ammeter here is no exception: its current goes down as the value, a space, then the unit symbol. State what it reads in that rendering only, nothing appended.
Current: 4.5 A
